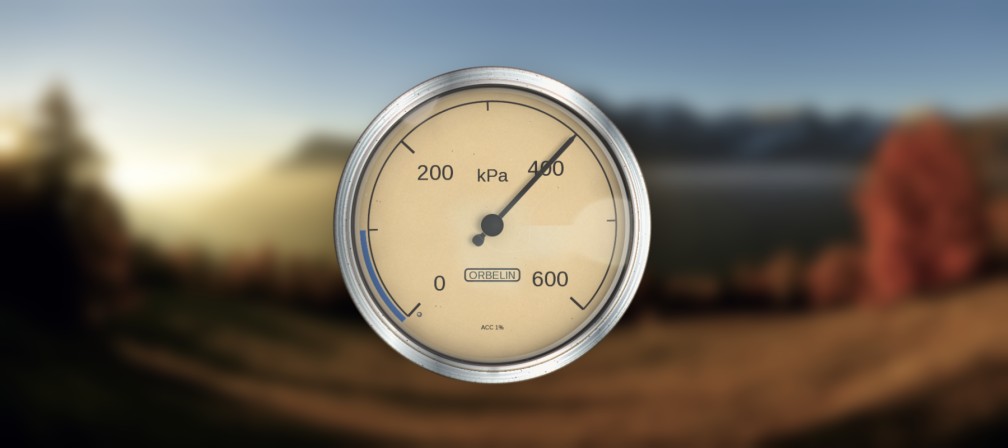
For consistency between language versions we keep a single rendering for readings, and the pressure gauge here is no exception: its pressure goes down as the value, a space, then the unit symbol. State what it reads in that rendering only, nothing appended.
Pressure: 400 kPa
